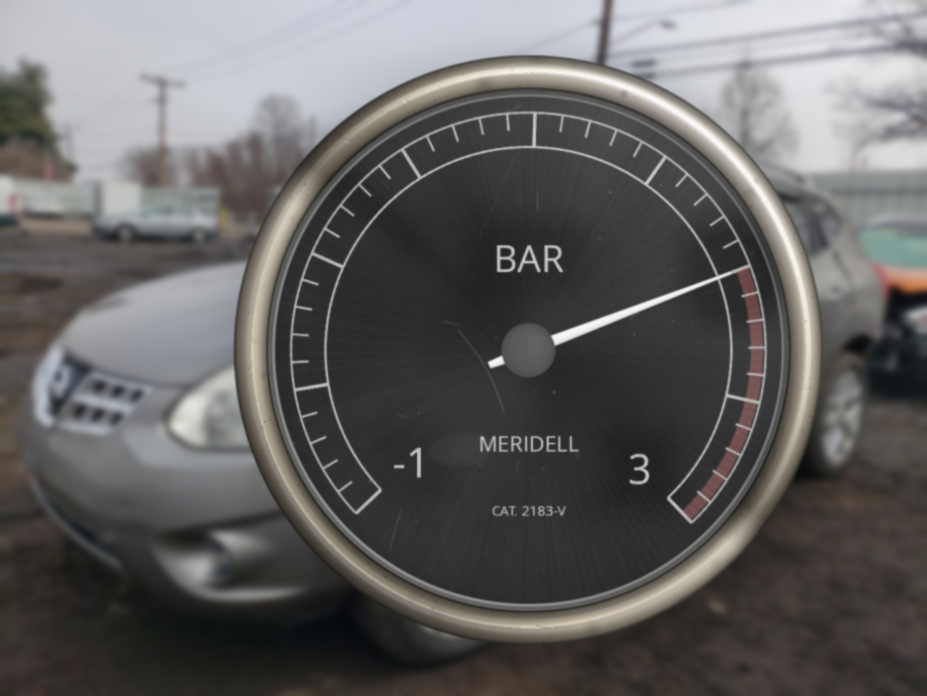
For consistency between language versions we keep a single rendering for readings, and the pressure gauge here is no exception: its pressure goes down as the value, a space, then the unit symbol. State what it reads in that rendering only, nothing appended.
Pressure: 2 bar
